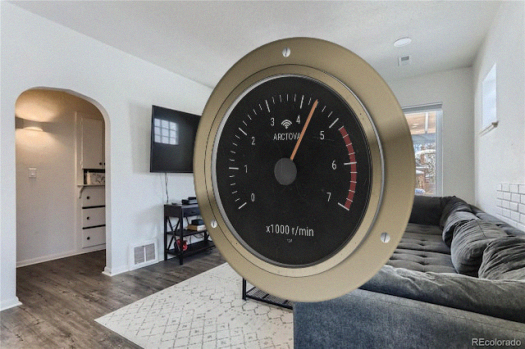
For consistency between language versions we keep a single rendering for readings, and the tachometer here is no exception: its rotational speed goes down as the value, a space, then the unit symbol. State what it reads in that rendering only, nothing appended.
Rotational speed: 4400 rpm
